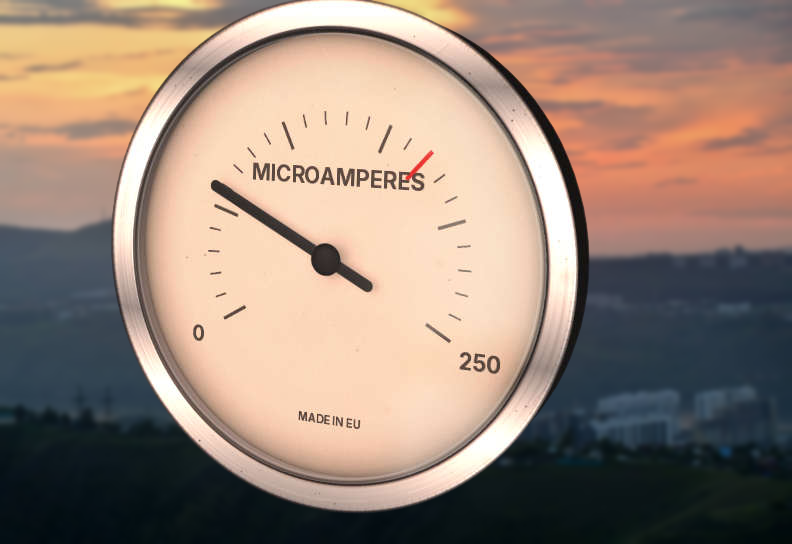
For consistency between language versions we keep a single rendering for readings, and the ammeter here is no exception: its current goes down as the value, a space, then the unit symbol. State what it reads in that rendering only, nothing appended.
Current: 60 µA
